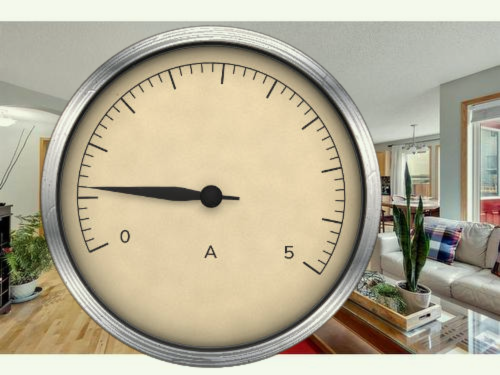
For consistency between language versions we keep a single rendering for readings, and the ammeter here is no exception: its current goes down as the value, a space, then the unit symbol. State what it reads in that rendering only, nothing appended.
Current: 0.6 A
